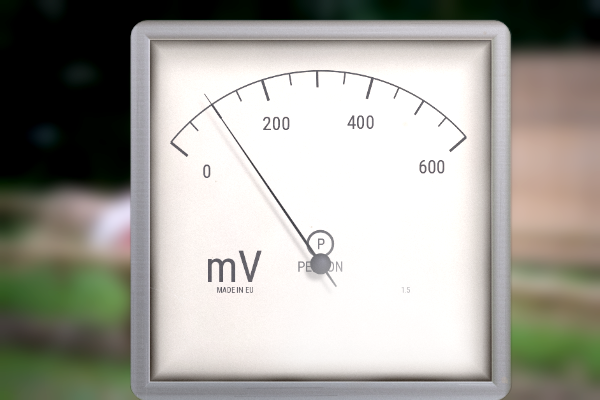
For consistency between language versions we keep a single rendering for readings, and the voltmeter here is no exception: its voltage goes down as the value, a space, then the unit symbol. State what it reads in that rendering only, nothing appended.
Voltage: 100 mV
